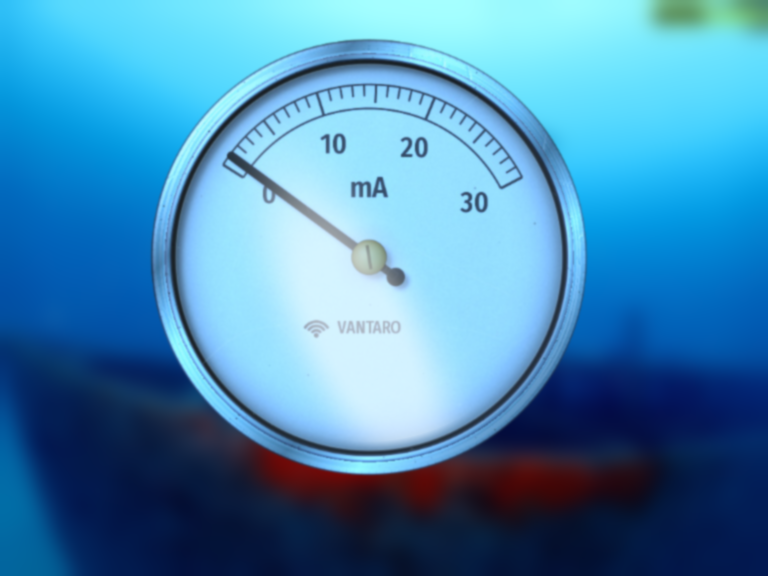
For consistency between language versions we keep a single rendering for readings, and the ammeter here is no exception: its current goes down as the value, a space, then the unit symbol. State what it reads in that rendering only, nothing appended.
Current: 1 mA
